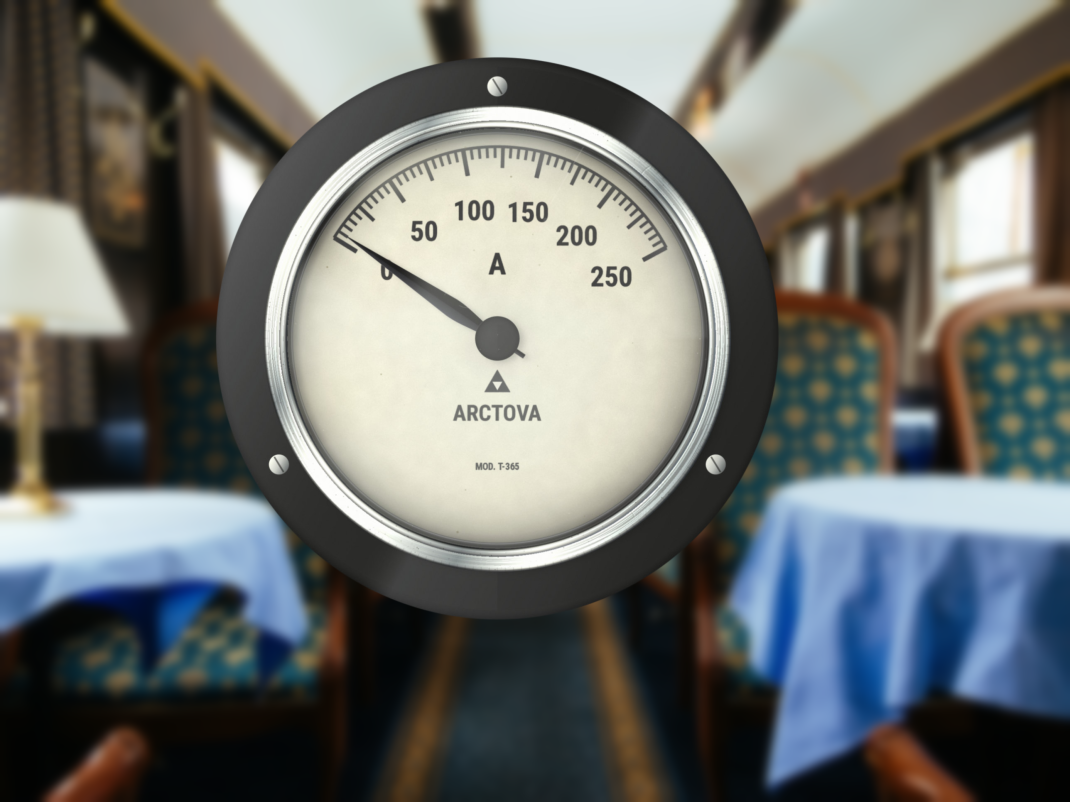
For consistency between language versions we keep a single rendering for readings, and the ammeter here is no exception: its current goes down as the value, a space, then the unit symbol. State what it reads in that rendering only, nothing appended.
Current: 5 A
